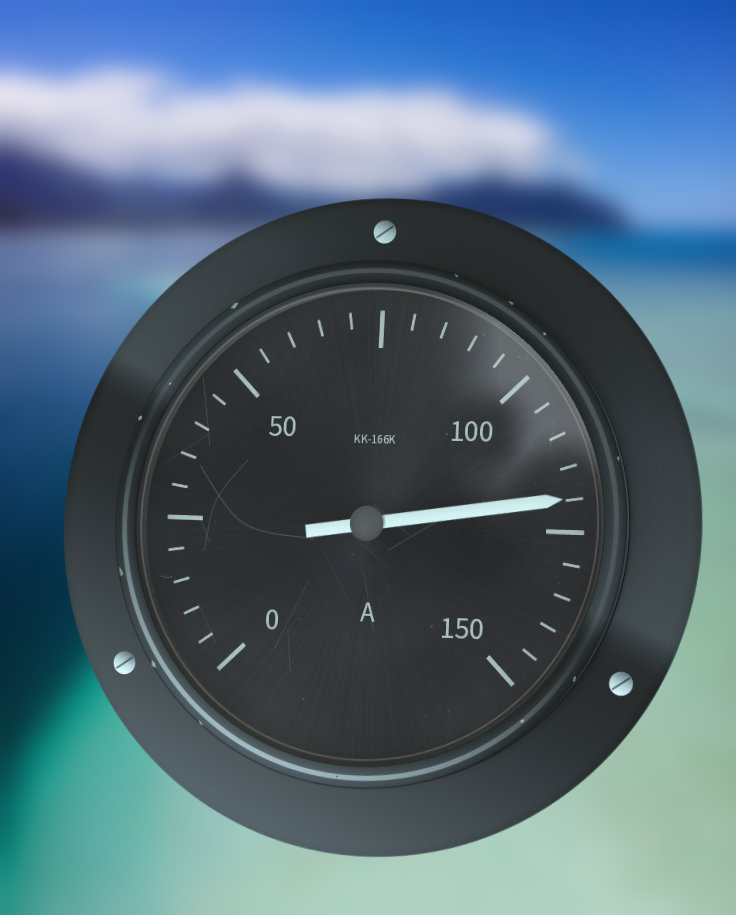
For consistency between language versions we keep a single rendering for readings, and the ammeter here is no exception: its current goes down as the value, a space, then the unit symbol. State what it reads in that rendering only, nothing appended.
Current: 120 A
